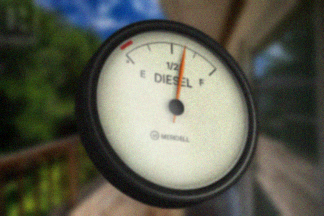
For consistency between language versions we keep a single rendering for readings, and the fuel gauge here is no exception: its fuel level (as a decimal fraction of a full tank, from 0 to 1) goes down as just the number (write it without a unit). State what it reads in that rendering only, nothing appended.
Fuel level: 0.625
